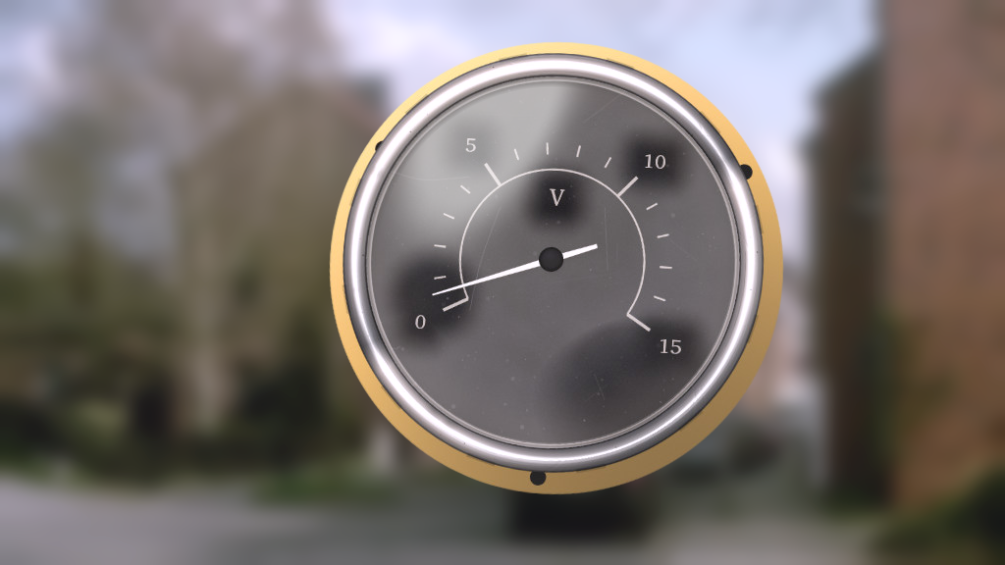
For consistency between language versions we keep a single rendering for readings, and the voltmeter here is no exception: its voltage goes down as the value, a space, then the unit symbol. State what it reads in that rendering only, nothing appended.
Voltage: 0.5 V
